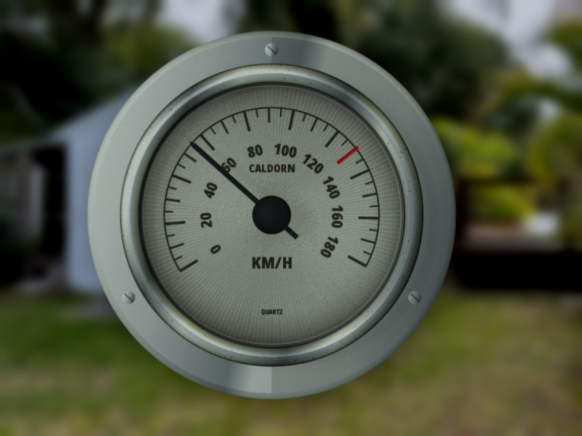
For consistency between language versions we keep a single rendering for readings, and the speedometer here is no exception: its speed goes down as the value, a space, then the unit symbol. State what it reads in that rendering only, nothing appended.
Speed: 55 km/h
